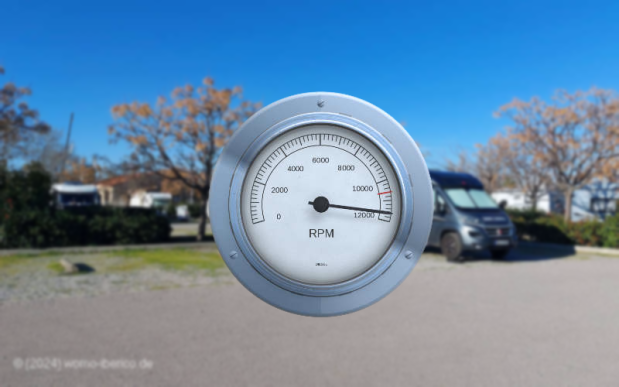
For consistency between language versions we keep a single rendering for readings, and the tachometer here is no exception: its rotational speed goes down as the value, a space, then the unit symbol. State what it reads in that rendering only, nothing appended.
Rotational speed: 11600 rpm
